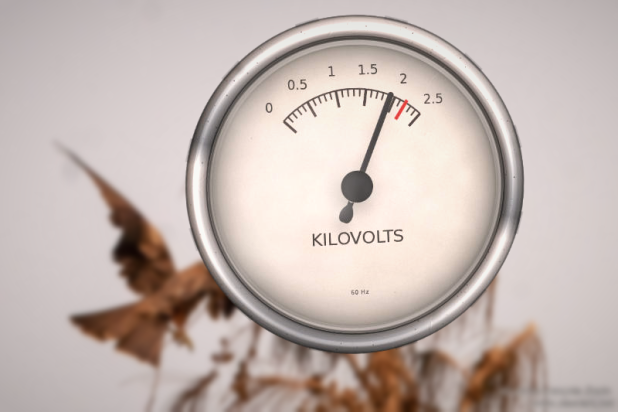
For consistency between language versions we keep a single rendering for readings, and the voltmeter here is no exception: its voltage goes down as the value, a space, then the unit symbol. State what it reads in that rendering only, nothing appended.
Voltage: 1.9 kV
